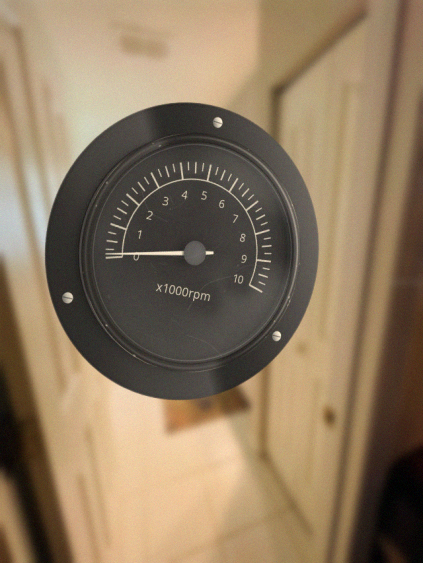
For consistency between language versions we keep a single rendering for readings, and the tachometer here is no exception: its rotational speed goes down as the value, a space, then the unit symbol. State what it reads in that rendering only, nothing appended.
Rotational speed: 125 rpm
